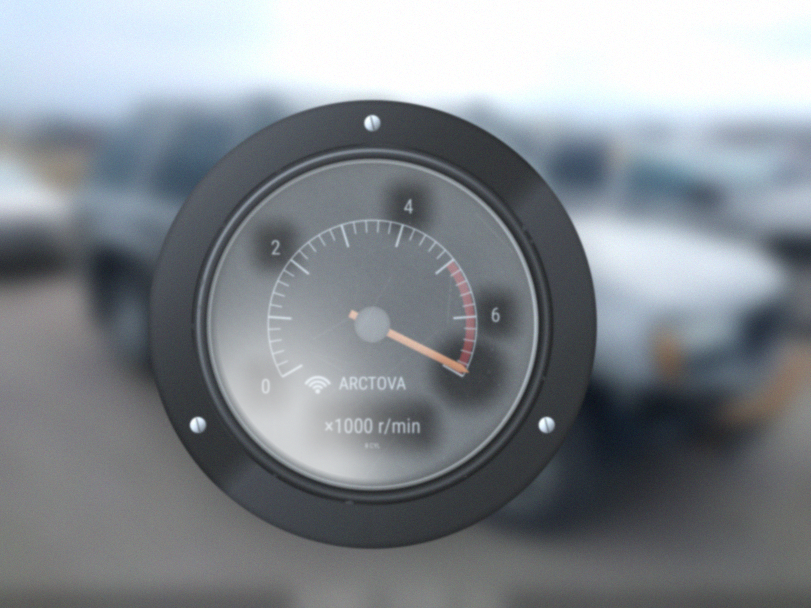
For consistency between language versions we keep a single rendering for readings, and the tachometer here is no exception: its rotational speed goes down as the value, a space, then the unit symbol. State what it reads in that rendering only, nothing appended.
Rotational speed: 6900 rpm
